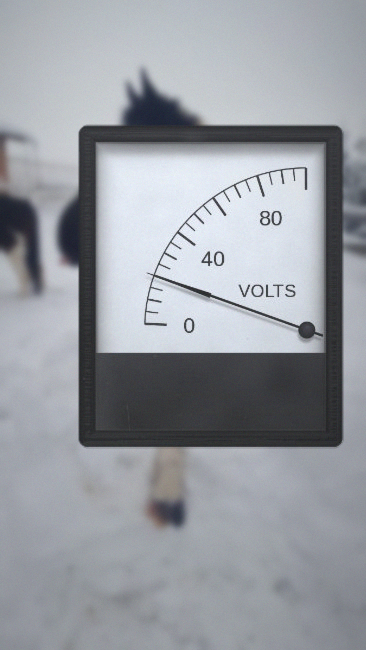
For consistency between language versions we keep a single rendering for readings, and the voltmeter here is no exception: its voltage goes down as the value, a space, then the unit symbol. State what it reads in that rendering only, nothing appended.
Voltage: 20 V
